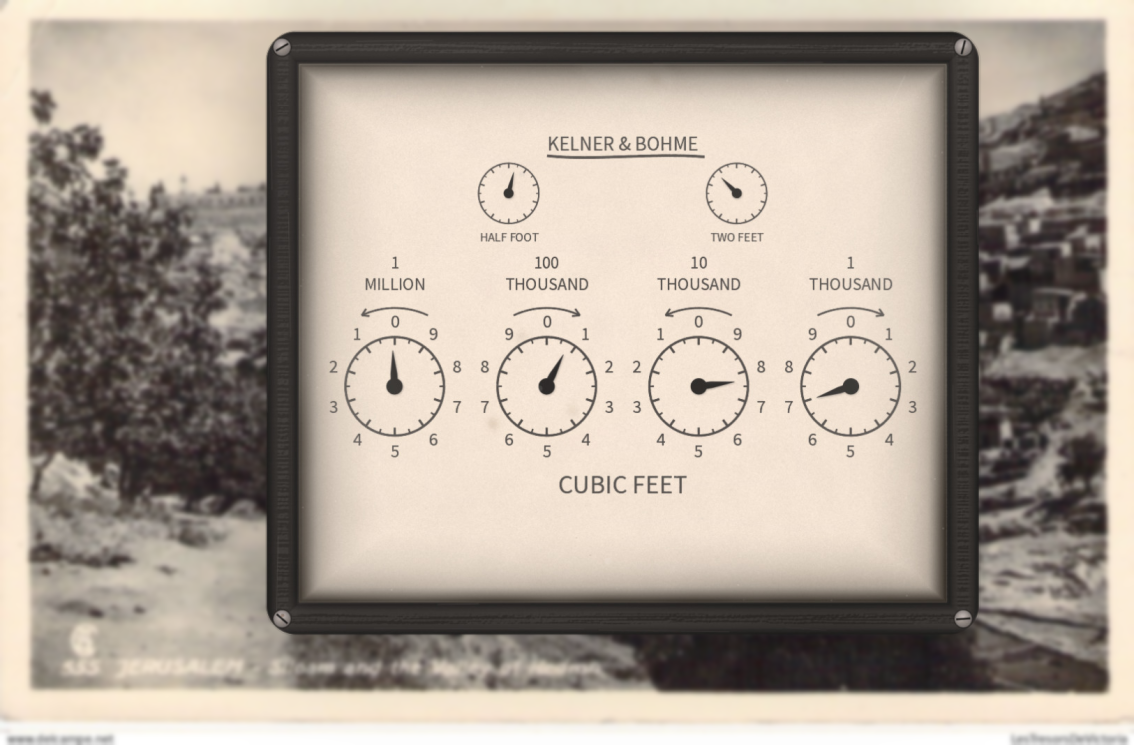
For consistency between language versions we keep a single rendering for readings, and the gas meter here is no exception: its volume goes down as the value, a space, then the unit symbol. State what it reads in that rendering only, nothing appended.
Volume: 7700 ft³
